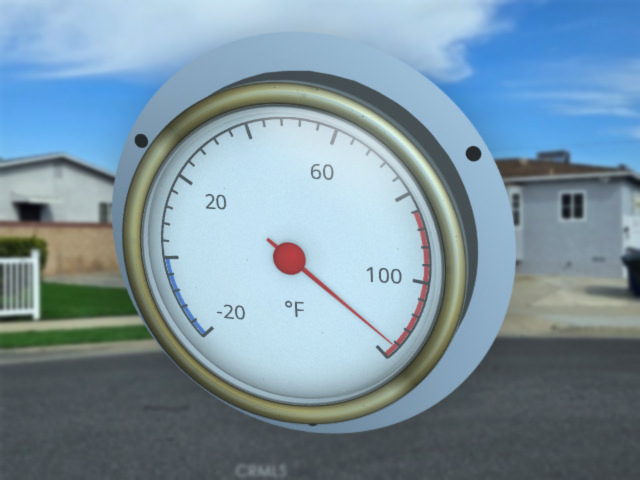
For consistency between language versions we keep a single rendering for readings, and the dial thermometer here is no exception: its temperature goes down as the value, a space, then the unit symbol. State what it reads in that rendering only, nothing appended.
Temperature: 116 °F
